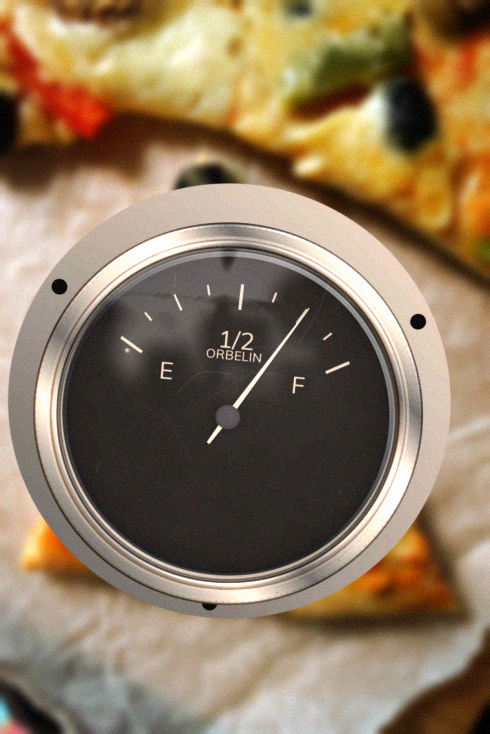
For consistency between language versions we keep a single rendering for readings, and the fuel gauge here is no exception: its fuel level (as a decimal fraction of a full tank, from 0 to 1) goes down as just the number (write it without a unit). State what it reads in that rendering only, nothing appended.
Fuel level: 0.75
